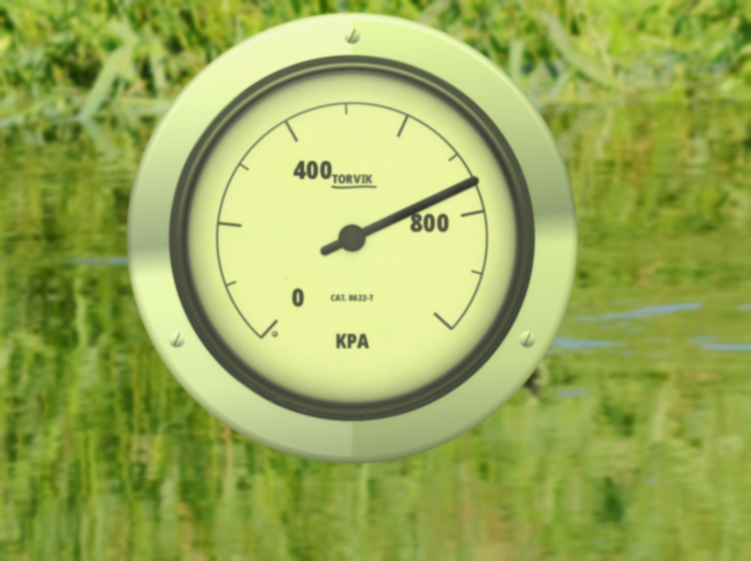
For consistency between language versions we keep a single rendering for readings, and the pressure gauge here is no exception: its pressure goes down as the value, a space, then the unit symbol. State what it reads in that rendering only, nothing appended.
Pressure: 750 kPa
